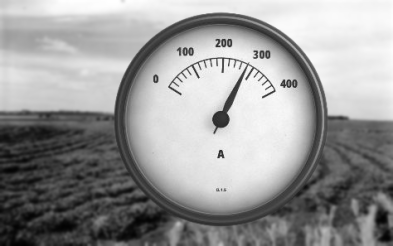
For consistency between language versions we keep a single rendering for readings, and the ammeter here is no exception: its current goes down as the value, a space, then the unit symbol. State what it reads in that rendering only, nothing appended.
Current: 280 A
